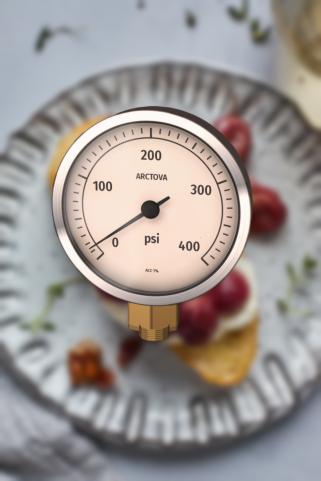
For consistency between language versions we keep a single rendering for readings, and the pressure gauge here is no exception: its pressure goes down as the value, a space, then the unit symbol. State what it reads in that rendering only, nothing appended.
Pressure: 15 psi
